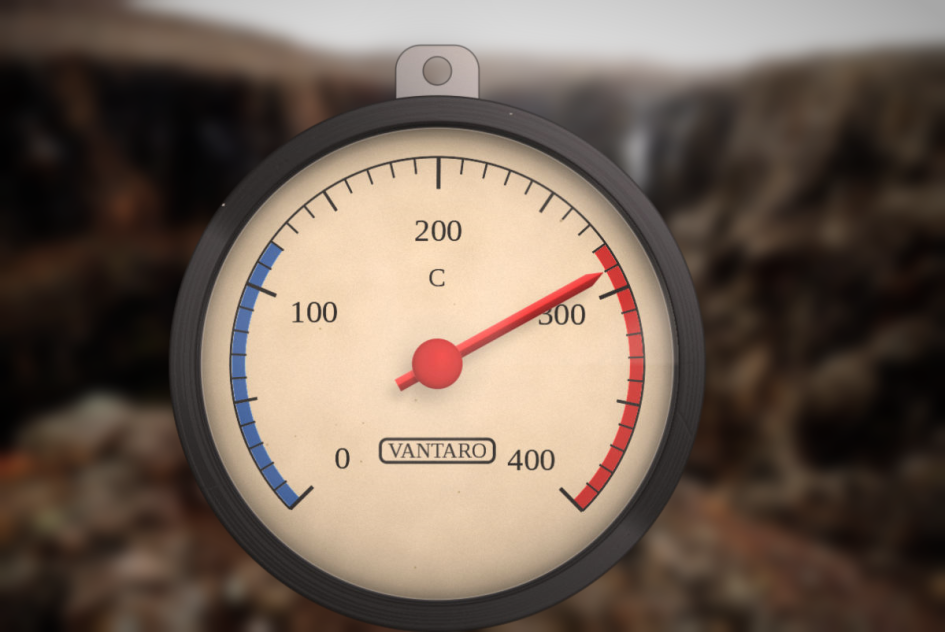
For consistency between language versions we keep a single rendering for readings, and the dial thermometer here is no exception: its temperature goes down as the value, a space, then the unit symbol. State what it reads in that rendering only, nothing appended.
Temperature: 290 °C
